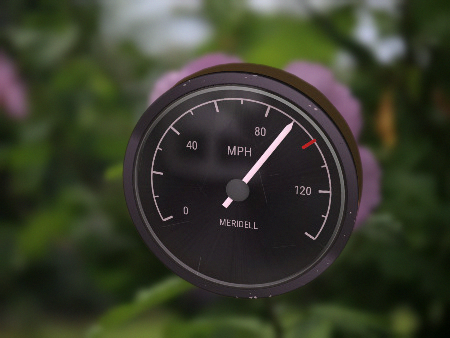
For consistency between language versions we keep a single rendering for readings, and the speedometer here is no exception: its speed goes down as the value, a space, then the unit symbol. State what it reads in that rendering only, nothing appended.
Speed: 90 mph
